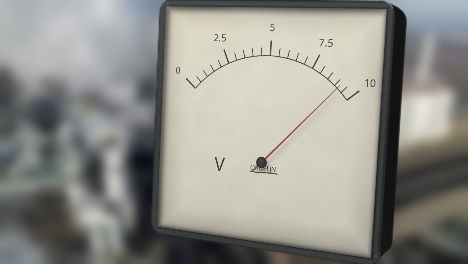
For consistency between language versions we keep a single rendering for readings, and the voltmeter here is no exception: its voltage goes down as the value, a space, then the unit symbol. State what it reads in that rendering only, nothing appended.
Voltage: 9.25 V
